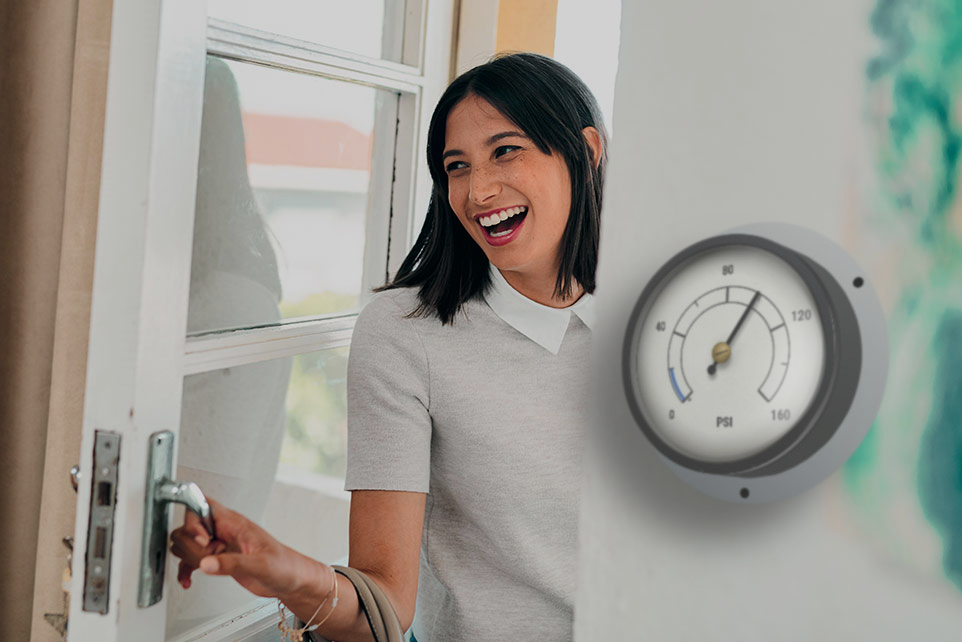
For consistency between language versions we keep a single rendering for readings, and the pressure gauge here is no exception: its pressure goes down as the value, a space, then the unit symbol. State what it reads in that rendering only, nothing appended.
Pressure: 100 psi
